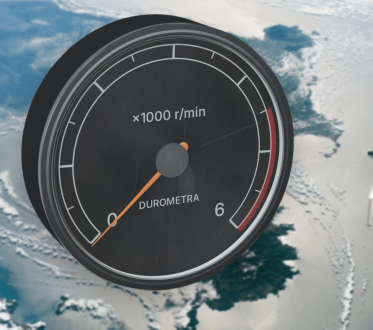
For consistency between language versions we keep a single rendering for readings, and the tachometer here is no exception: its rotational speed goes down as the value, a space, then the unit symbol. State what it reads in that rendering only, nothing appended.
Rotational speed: 0 rpm
